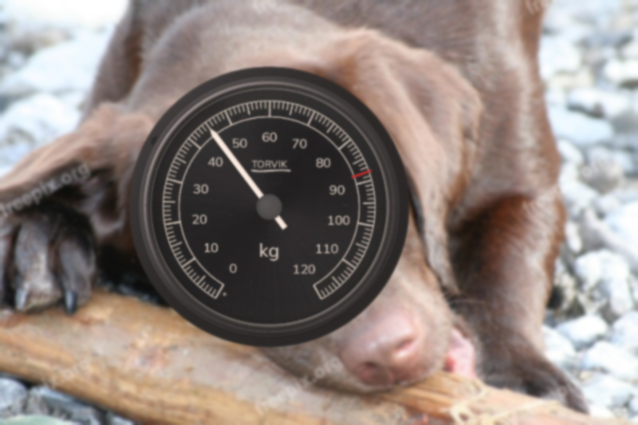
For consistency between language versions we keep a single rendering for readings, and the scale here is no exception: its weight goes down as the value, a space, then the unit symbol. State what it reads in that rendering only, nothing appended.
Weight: 45 kg
